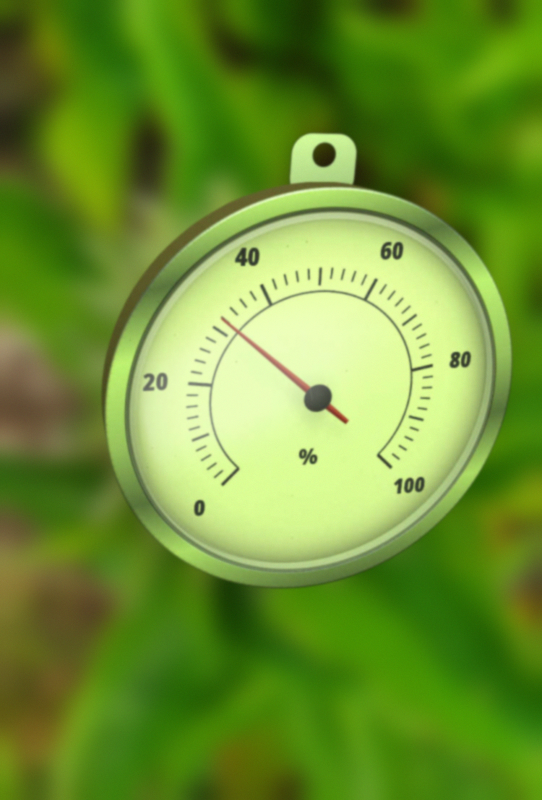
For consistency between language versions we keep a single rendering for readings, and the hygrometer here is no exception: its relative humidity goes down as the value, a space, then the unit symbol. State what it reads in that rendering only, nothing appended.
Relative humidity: 32 %
